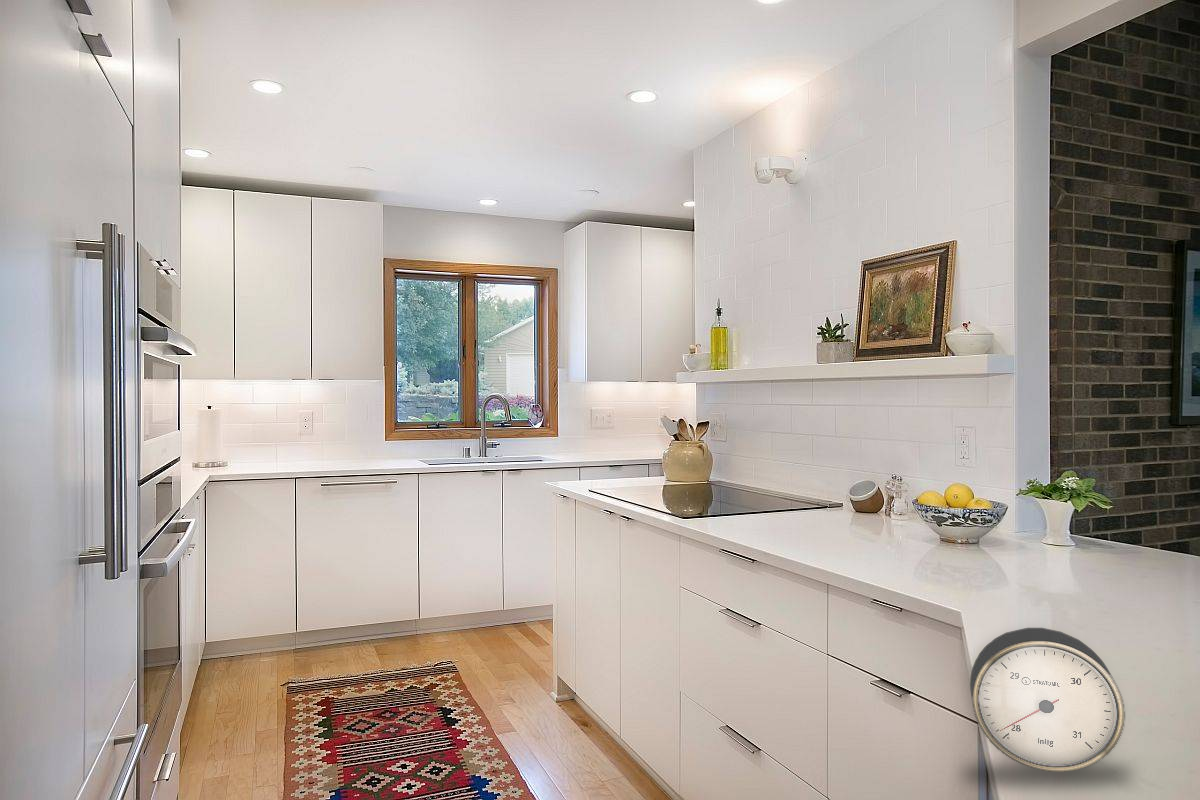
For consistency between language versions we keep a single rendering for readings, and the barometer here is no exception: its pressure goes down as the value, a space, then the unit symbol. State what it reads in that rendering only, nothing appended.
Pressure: 28.1 inHg
